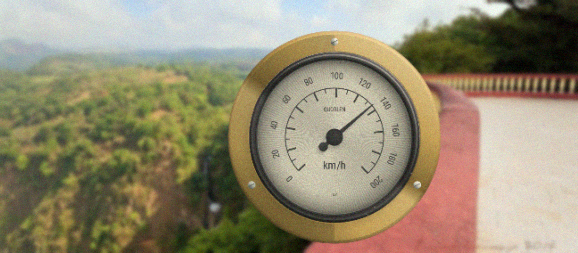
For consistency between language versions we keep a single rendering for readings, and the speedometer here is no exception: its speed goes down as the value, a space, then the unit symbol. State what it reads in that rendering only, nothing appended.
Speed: 135 km/h
